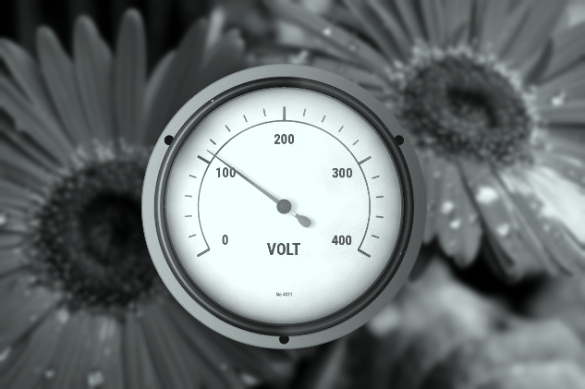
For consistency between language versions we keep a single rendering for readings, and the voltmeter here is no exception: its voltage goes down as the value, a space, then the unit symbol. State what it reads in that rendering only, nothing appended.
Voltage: 110 V
